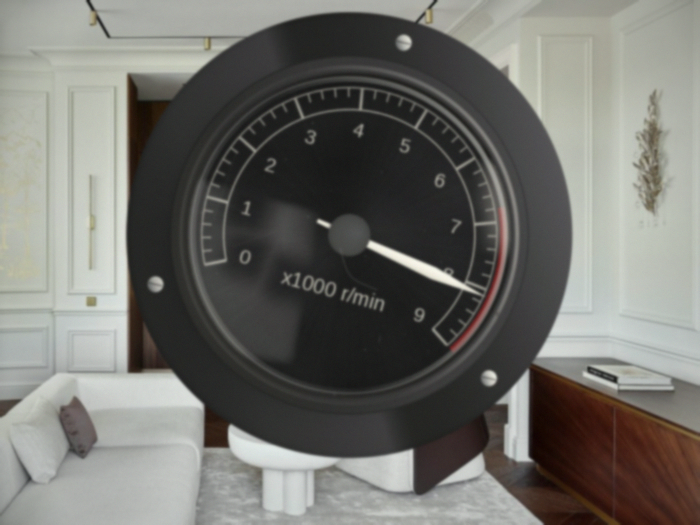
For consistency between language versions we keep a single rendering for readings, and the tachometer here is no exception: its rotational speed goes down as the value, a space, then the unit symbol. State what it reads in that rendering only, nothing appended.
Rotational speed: 8100 rpm
